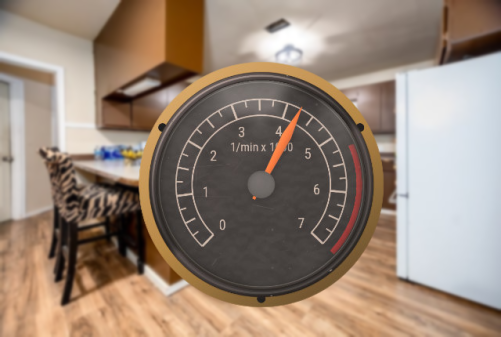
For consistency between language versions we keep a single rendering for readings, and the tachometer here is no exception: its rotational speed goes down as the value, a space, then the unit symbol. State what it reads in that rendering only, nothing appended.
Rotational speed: 4250 rpm
